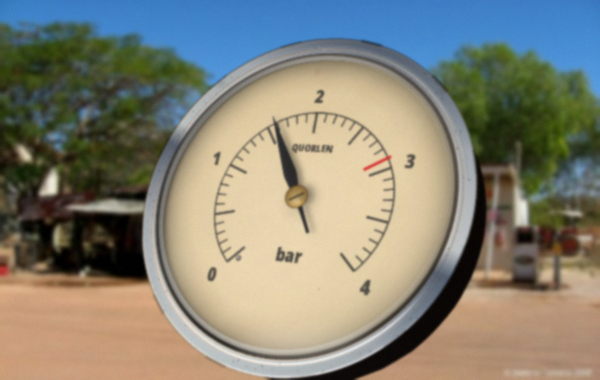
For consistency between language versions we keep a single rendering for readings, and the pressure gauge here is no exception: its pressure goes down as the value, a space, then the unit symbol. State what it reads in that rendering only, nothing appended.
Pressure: 1.6 bar
